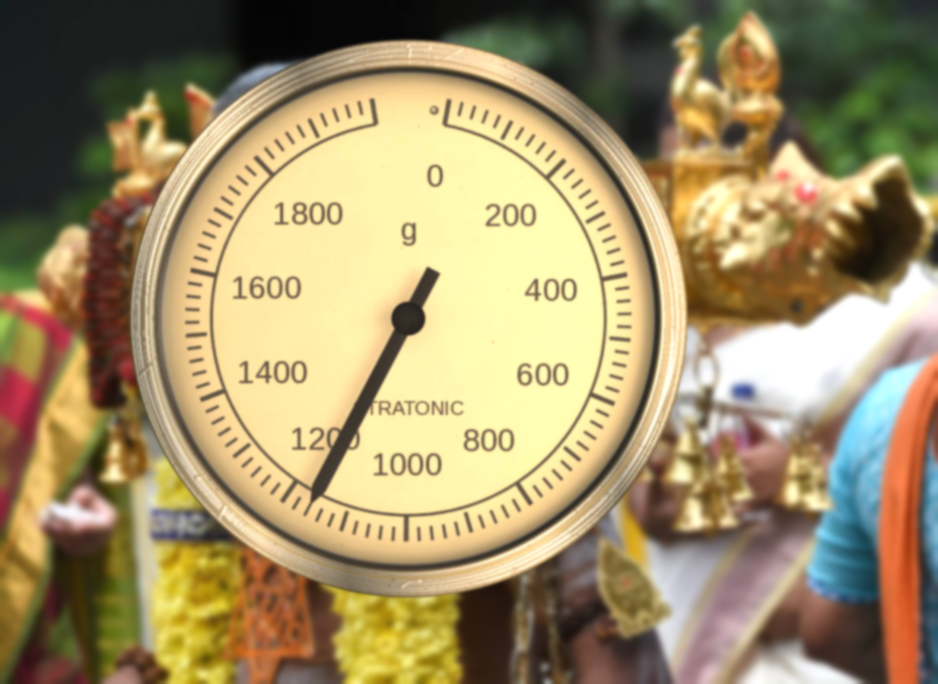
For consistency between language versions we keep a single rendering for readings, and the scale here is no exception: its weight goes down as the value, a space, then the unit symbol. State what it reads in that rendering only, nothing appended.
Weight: 1160 g
